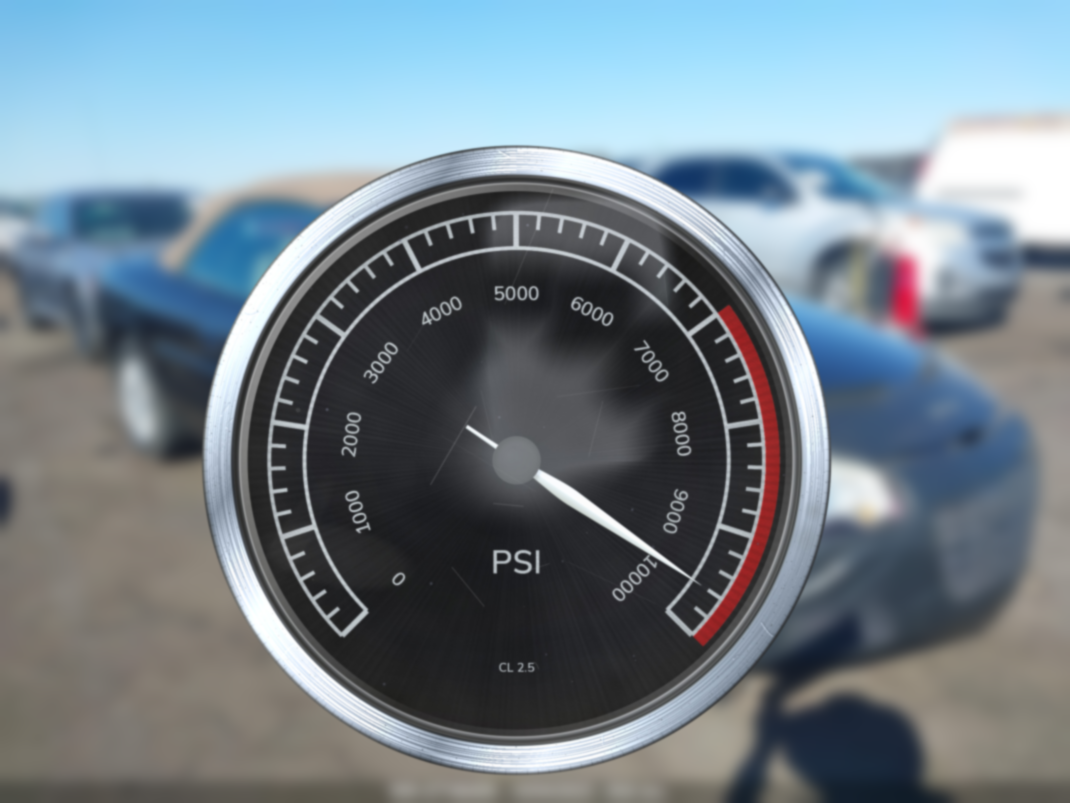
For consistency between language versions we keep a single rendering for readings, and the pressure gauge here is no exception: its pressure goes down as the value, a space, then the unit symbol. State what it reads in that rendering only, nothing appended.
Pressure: 9600 psi
